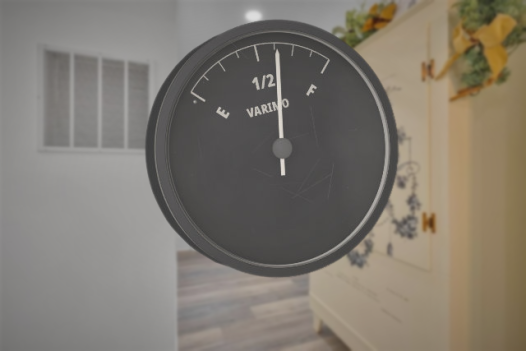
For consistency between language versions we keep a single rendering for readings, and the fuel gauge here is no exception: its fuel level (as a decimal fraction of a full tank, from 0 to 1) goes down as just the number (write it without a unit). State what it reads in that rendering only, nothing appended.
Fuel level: 0.625
